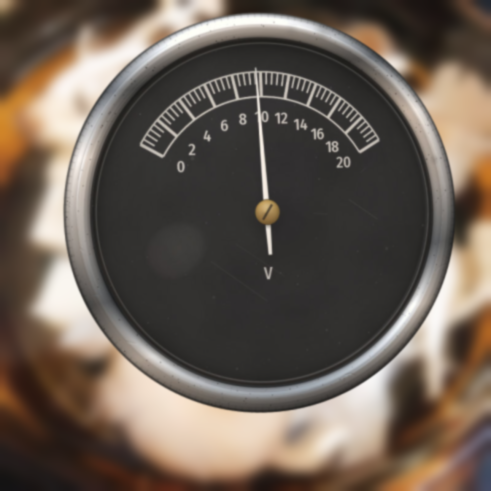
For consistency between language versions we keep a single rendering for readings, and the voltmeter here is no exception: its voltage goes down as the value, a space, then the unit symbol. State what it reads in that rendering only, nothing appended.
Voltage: 9.6 V
